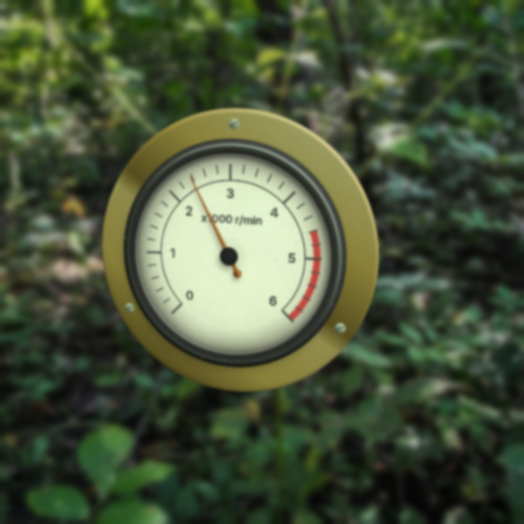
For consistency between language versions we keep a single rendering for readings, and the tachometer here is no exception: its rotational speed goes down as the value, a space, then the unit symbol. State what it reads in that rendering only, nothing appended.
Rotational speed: 2400 rpm
